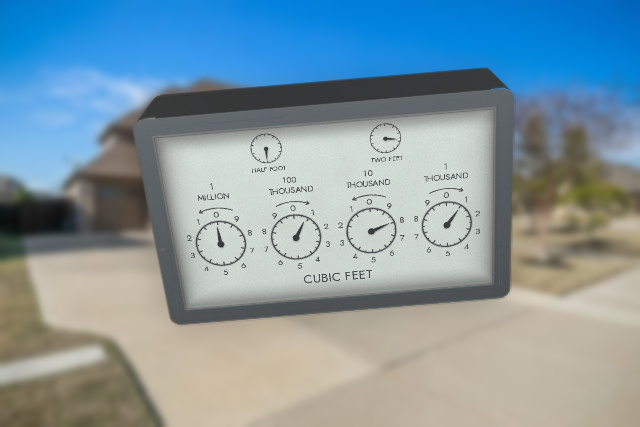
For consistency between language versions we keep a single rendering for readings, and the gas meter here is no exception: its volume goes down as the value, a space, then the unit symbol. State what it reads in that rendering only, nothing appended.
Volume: 8100 ft³
